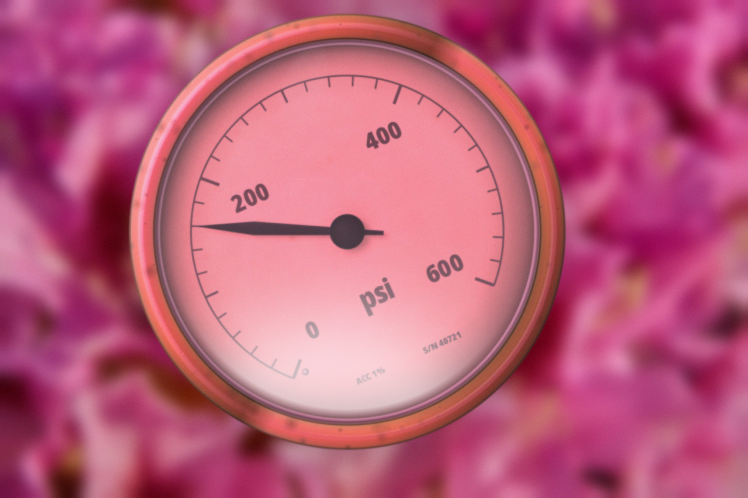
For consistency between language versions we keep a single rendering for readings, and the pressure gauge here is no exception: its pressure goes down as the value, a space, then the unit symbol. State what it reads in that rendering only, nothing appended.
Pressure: 160 psi
